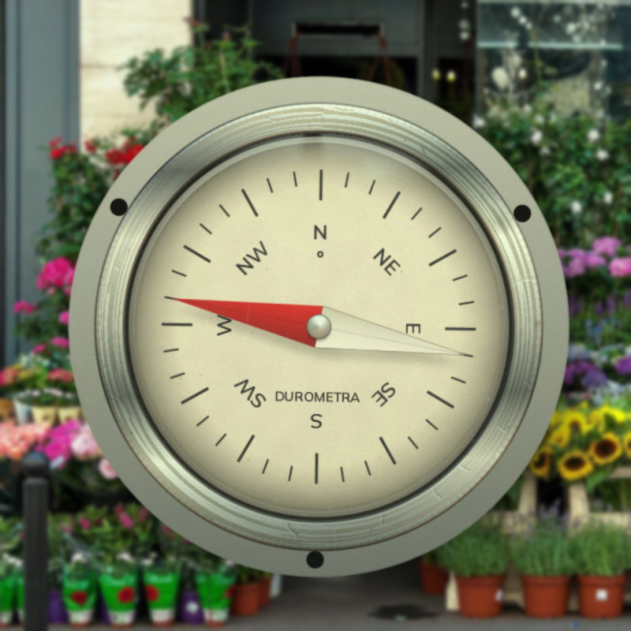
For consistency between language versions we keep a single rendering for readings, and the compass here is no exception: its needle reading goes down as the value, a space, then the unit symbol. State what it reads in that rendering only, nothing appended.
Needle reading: 280 °
